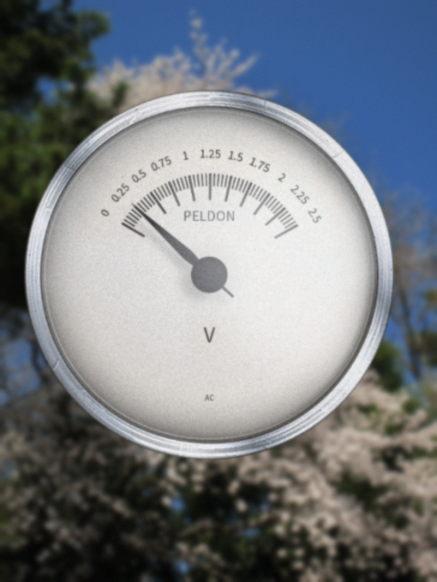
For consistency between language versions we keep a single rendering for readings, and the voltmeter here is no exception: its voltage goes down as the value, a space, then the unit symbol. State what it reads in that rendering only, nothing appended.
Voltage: 0.25 V
